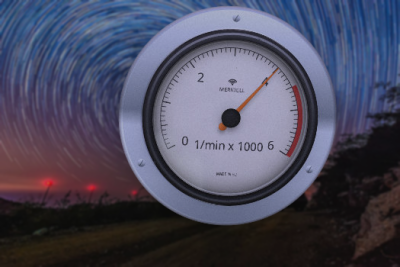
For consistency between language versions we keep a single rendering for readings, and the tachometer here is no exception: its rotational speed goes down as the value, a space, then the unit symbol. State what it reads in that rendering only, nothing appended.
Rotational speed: 4000 rpm
